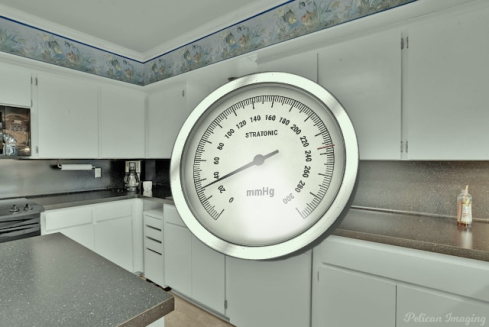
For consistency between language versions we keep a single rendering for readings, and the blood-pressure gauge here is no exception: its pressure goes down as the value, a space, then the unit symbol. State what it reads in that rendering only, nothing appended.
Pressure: 30 mmHg
